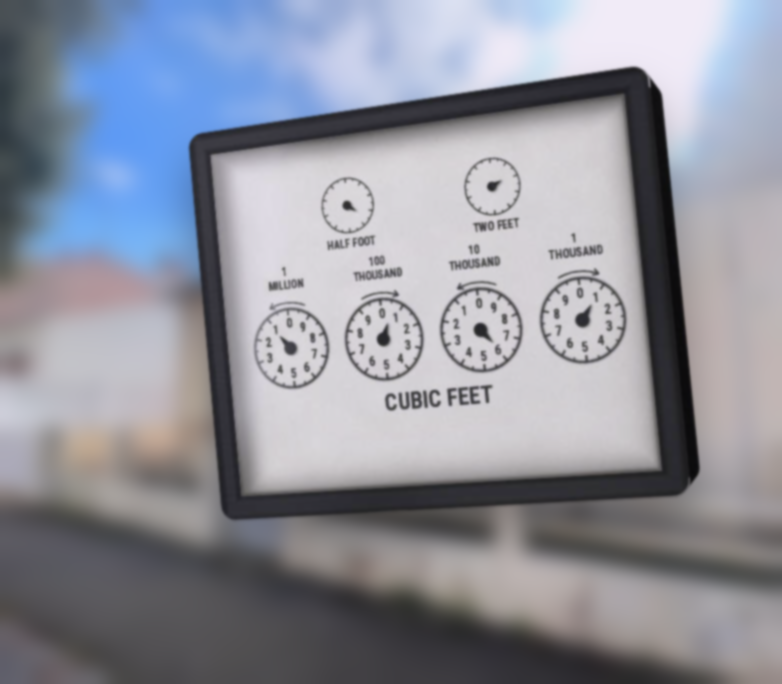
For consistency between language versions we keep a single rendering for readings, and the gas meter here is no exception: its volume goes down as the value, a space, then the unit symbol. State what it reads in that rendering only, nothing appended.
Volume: 106100 ft³
